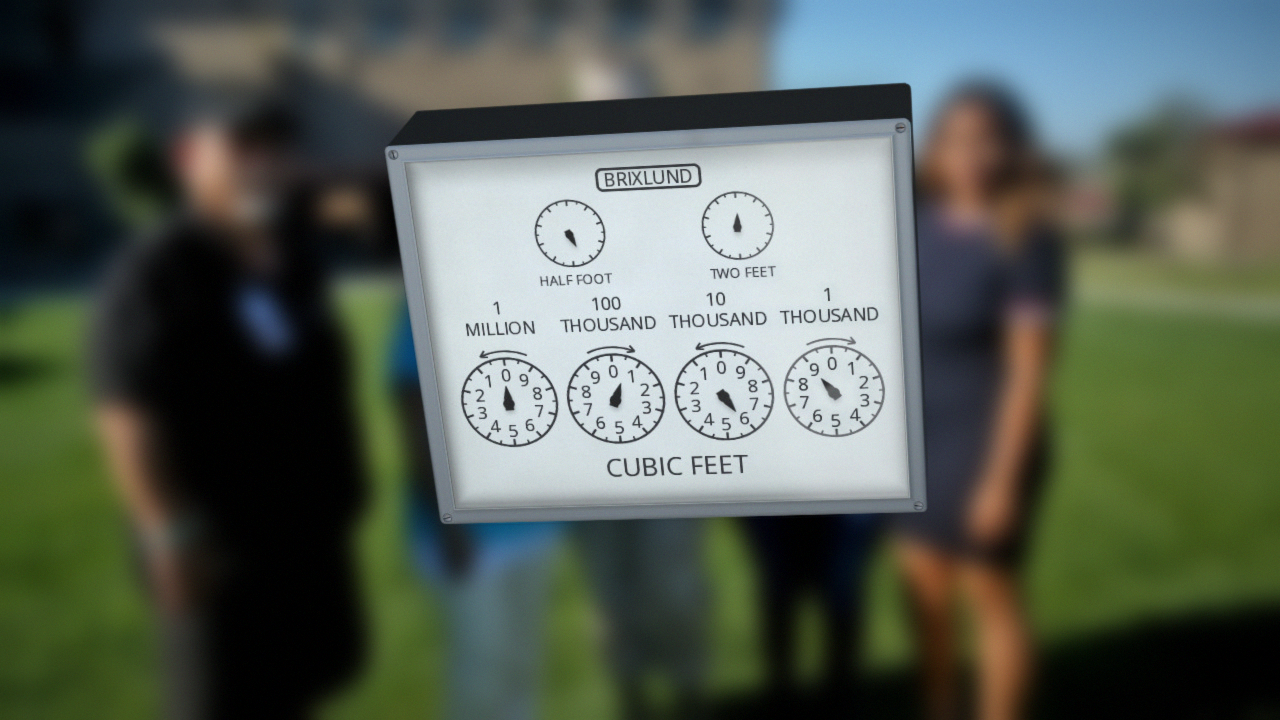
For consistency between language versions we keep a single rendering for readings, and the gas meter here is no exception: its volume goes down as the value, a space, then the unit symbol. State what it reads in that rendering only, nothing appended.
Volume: 5900 ft³
